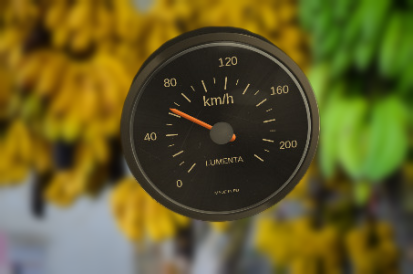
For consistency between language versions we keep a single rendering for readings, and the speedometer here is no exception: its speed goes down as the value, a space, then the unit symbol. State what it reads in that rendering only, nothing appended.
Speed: 65 km/h
